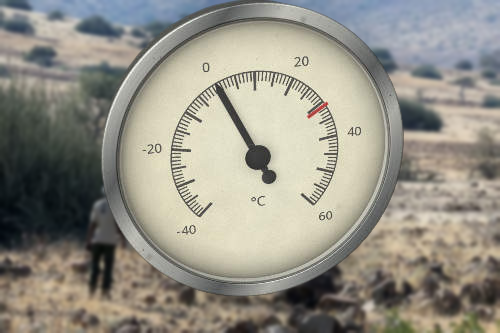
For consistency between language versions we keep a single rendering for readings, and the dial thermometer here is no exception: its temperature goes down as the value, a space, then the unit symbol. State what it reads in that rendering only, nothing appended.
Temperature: 0 °C
